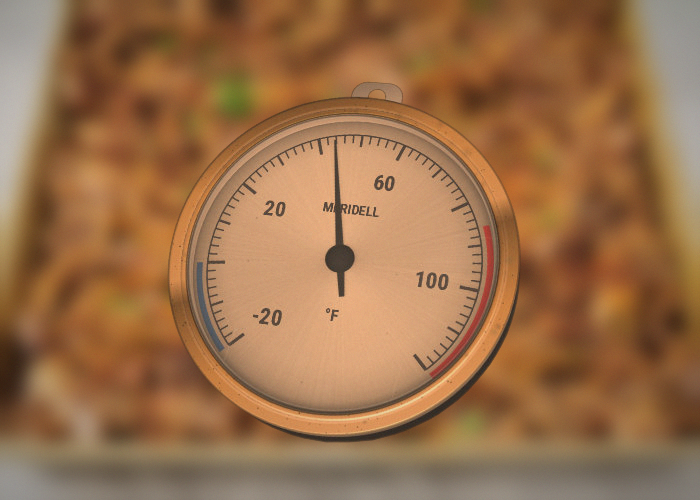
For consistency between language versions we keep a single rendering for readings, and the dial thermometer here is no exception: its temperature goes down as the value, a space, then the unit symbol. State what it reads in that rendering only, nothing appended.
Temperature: 44 °F
